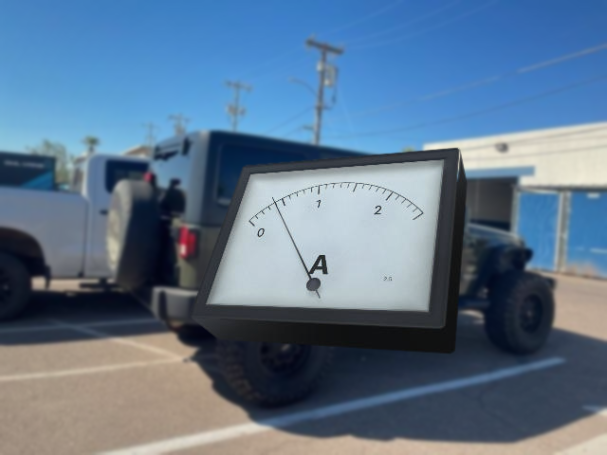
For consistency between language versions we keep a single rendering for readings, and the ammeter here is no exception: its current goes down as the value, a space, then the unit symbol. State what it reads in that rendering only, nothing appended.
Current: 0.4 A
